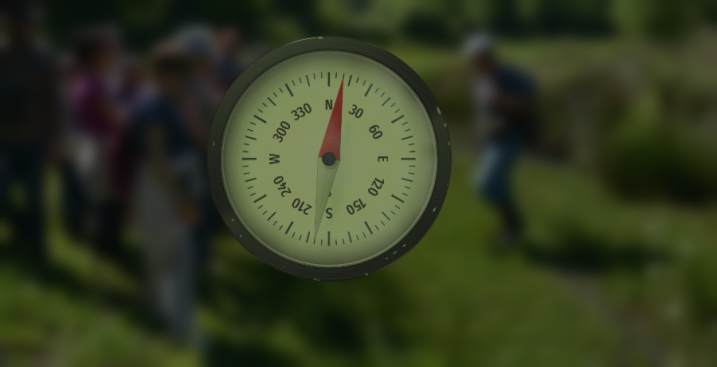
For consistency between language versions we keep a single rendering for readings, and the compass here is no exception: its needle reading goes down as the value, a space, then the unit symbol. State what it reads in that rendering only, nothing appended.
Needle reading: 10 °
